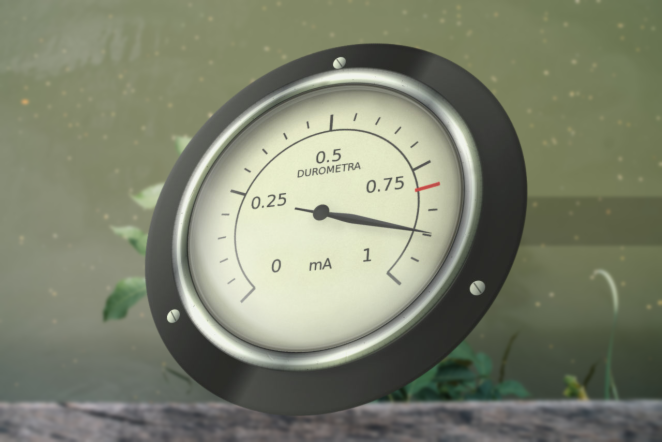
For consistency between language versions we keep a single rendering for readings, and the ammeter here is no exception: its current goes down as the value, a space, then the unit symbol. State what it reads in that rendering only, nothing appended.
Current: 0.9 mA
